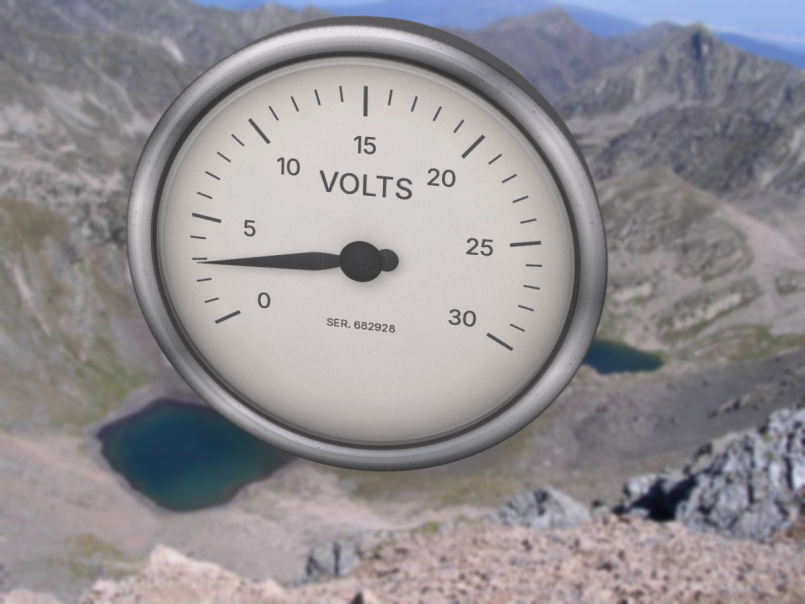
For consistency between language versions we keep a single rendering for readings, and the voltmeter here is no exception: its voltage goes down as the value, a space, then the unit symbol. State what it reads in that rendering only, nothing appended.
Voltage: 3 V
